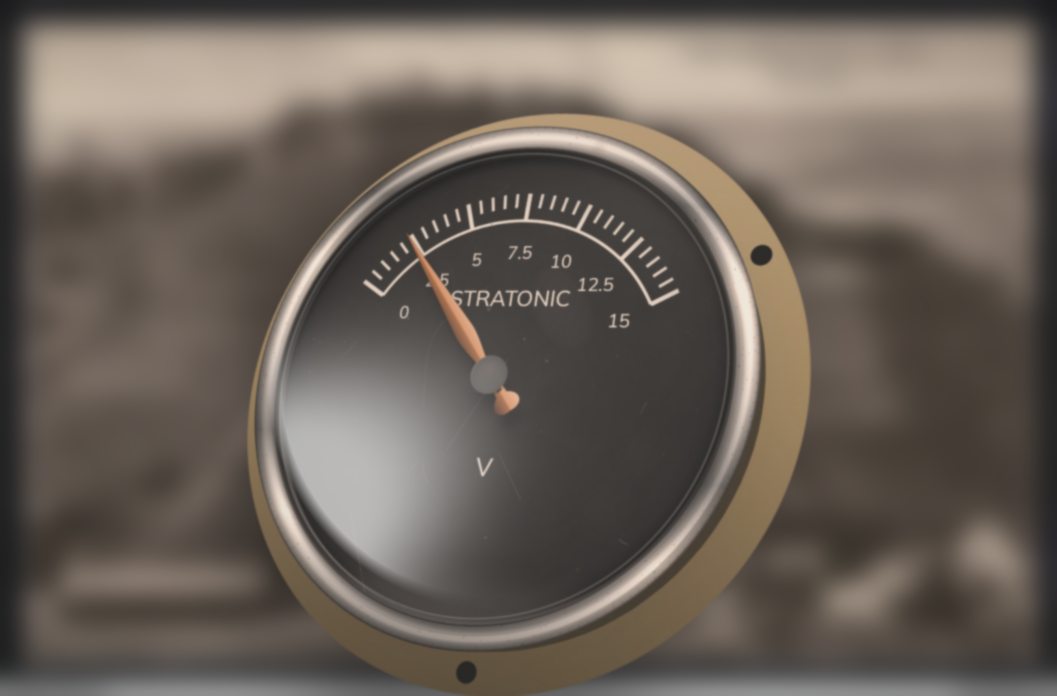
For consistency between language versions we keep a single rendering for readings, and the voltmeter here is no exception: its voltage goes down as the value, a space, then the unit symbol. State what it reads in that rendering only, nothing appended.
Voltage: 2.5 V
